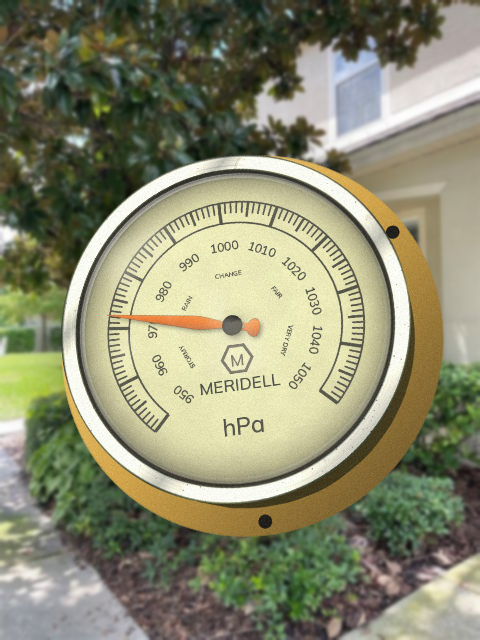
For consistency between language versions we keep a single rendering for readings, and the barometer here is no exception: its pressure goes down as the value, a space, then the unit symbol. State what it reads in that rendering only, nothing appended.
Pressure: 972 hPa
